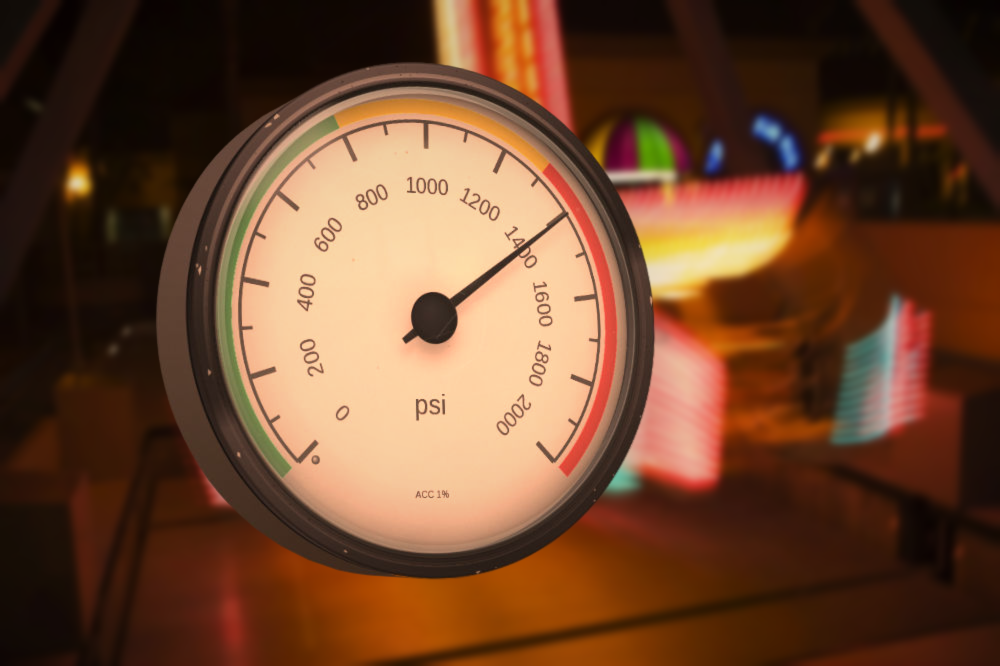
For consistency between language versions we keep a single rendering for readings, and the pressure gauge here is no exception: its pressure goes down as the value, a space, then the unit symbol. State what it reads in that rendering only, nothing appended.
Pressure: 1400 psi
